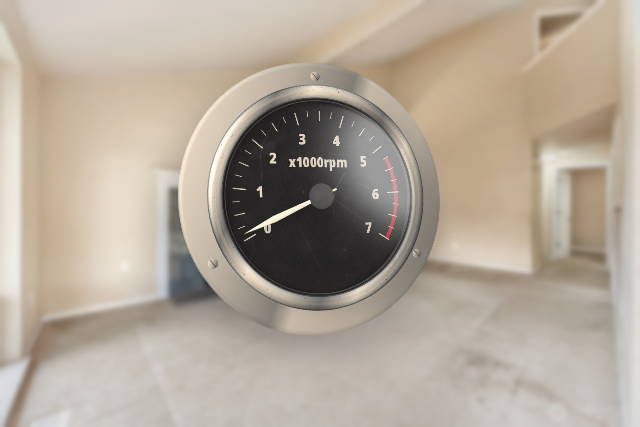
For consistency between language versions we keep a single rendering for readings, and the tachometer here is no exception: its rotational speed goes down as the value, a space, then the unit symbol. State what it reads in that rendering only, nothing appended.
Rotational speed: 125 rpm
